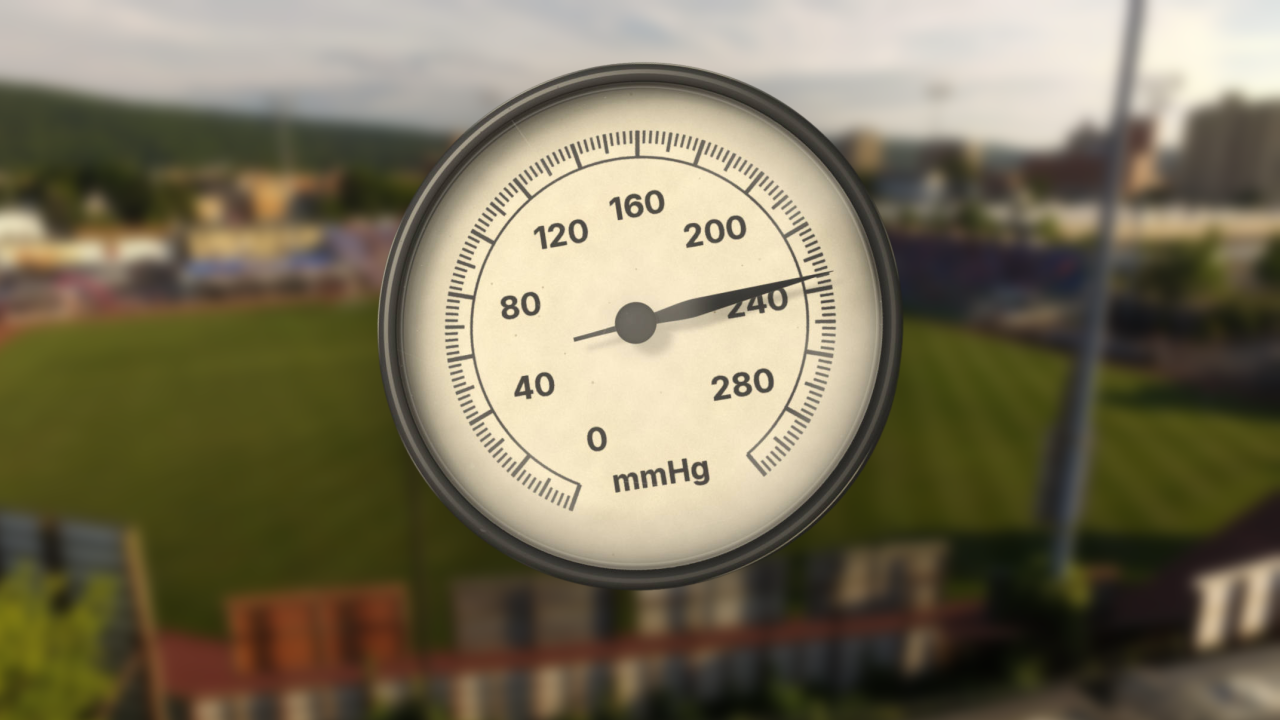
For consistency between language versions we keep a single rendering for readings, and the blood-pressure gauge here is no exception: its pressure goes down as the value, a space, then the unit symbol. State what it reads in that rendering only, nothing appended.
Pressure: 236 mmHg
